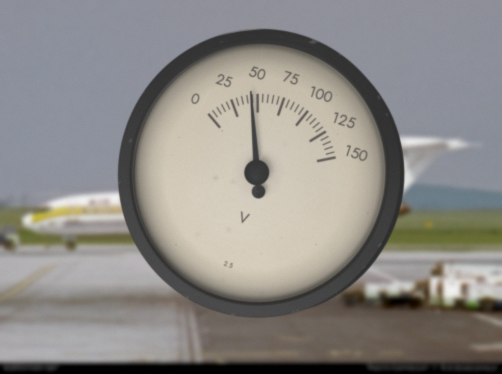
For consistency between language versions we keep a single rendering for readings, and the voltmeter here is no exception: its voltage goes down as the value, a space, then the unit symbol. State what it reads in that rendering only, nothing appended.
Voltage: 45 V
